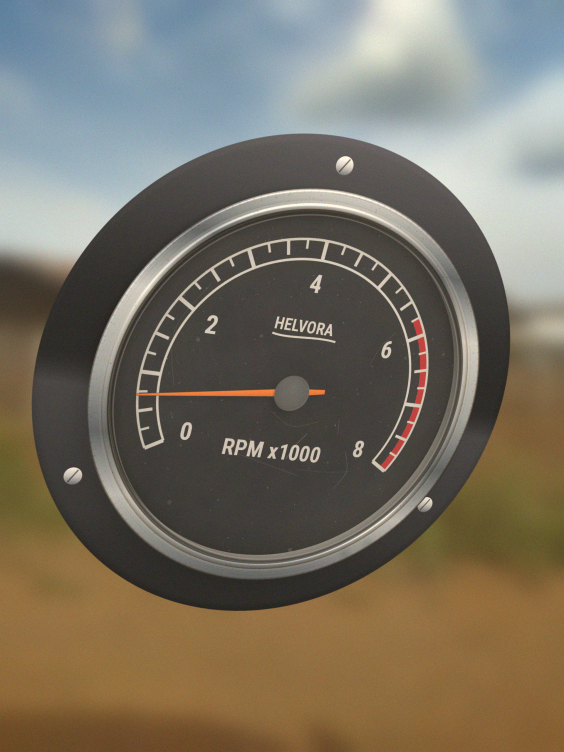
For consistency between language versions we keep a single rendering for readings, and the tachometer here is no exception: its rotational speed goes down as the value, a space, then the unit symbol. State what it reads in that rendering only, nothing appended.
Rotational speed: 750 rpm
